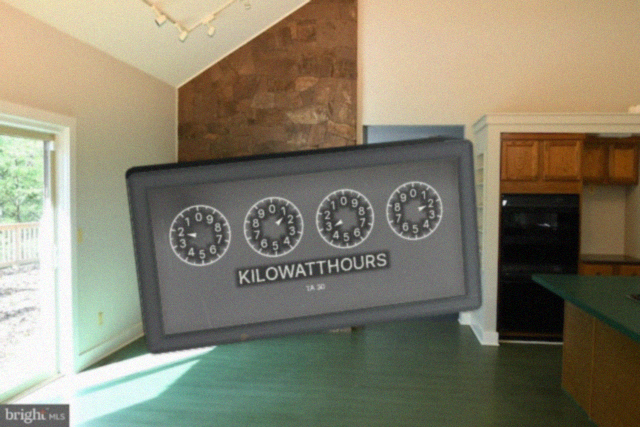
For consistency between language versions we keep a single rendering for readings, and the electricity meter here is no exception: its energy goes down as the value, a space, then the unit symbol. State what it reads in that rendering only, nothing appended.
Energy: 2132 kWh
